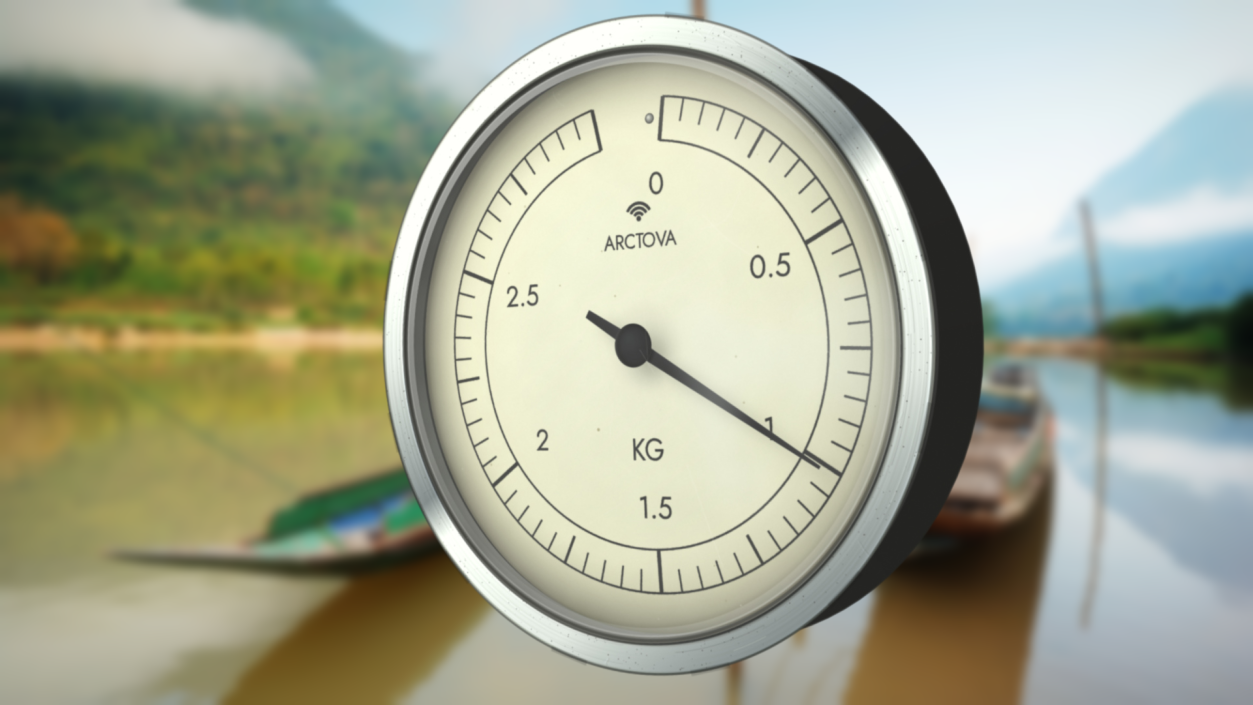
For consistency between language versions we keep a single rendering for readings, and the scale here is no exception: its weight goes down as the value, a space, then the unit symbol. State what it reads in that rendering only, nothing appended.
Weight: 1 kg
